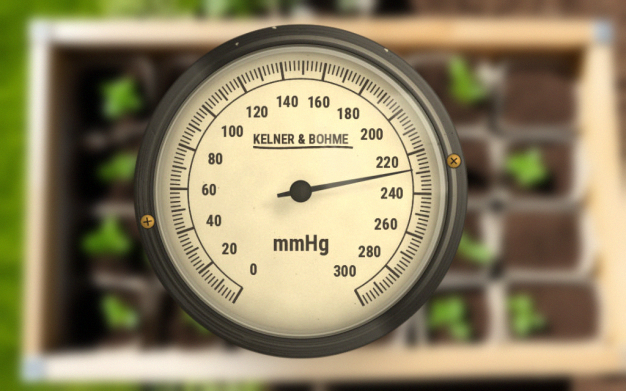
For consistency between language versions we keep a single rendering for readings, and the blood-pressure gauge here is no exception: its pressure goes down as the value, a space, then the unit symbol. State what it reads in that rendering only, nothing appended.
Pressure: 228 mmHg
